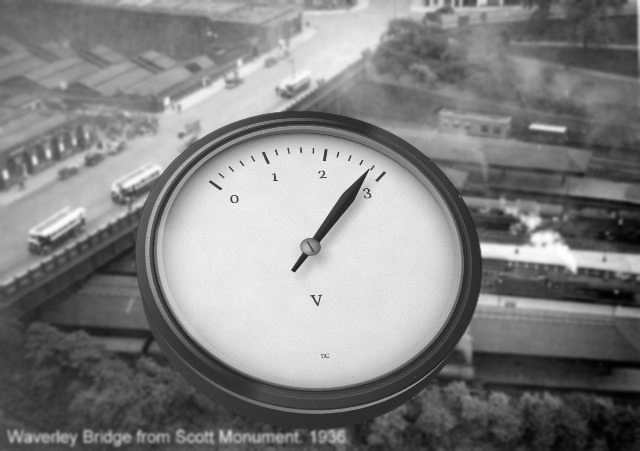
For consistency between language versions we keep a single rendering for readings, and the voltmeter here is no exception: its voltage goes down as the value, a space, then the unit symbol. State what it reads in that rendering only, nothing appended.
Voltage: 2.8 V
